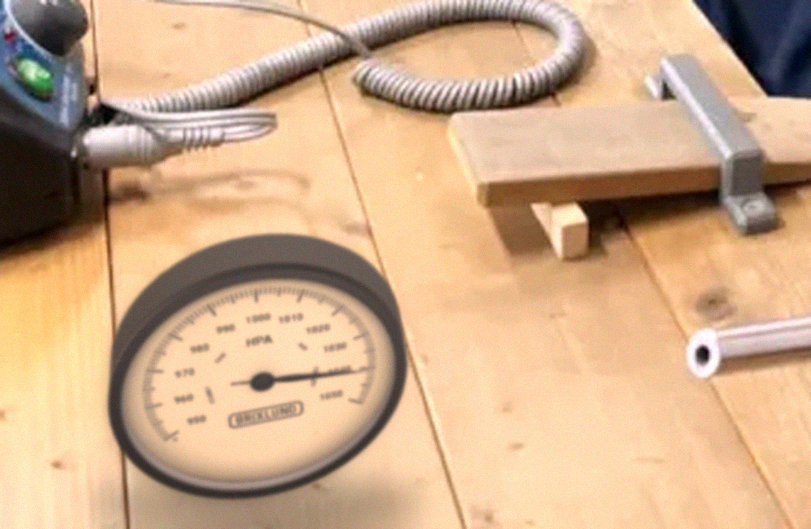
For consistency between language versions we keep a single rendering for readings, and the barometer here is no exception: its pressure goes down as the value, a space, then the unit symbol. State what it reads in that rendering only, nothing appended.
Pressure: 1040 hPa
